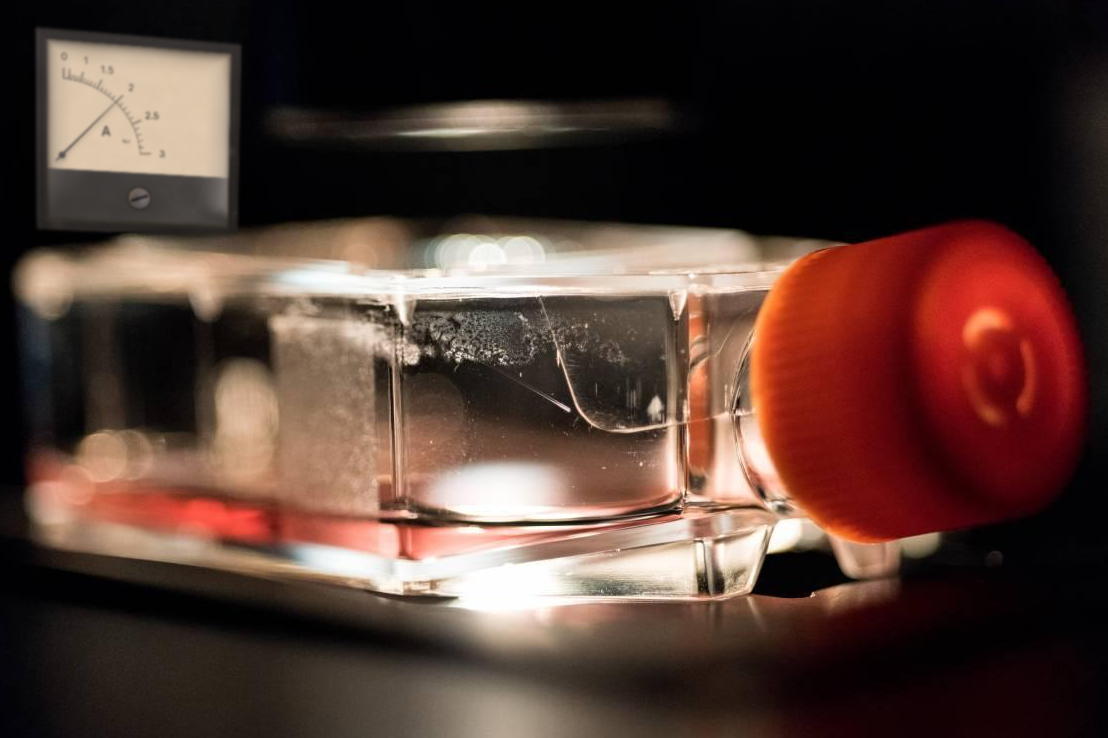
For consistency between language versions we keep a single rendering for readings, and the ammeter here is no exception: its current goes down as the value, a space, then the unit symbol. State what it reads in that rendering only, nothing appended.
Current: 2 A
